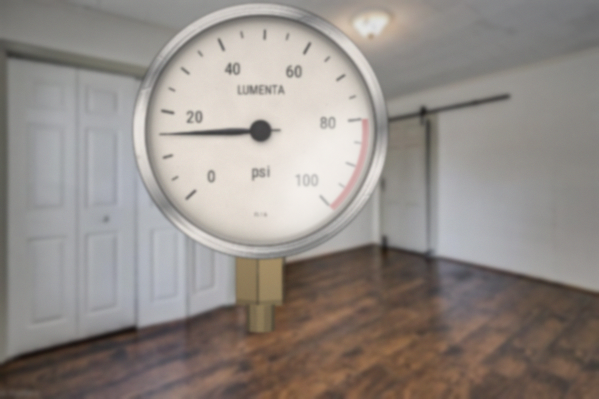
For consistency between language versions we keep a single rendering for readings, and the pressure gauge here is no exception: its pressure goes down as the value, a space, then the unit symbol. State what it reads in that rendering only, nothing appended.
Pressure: 15 psi
